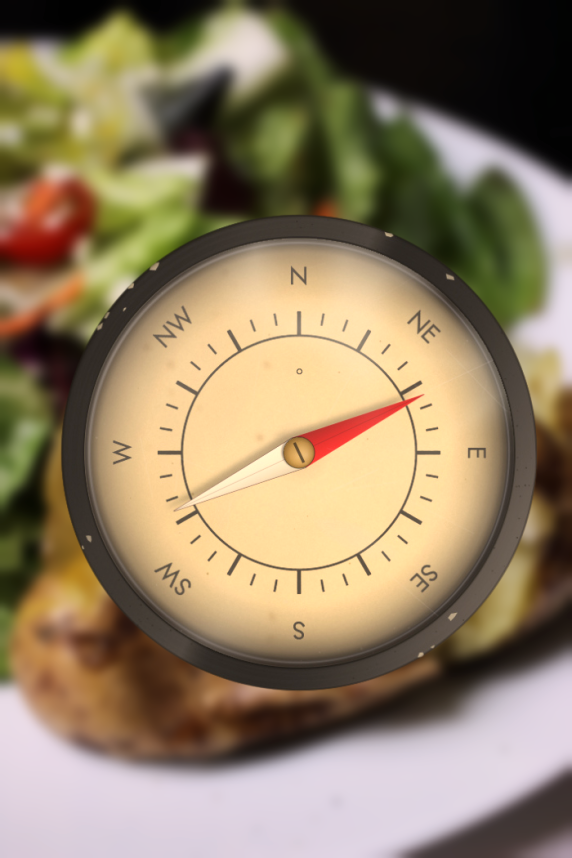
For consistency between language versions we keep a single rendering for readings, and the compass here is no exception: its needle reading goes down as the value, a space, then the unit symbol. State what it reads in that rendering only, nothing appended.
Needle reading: 65 °
